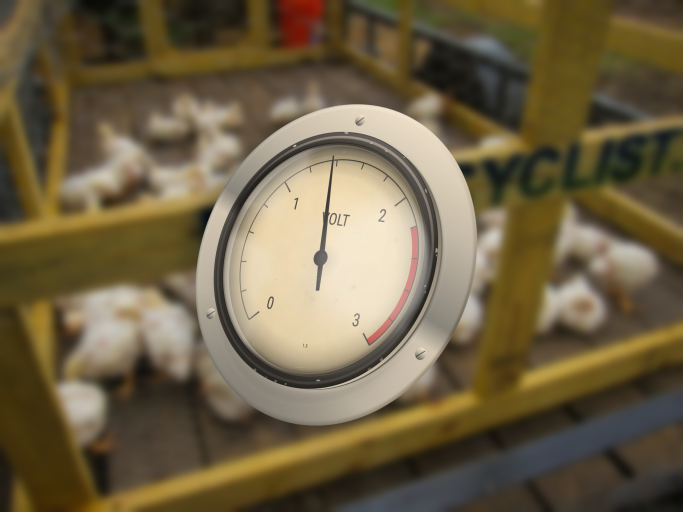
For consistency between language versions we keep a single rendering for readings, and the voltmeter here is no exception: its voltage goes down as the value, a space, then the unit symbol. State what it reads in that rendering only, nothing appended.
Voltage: 1.4 V
